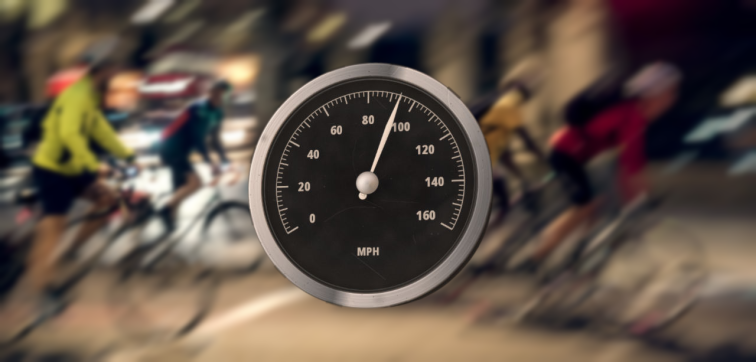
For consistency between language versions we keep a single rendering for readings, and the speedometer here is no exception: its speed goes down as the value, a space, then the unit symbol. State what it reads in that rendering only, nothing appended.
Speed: 94 mph
